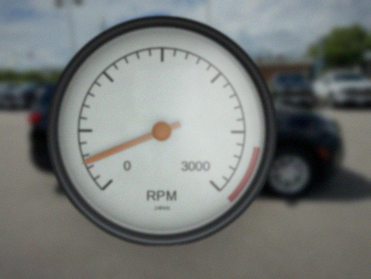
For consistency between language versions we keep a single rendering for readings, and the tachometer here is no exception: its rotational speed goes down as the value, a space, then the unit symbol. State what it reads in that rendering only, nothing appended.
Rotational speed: 250 rpm
